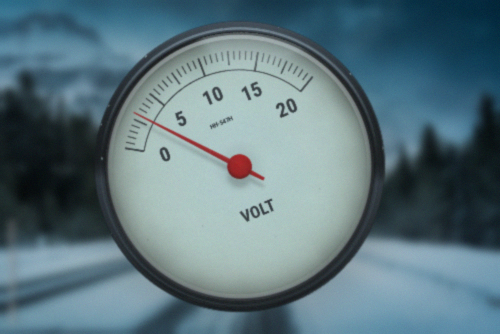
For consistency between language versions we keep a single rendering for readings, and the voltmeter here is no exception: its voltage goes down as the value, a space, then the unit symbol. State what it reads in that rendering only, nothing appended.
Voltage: 3 V
